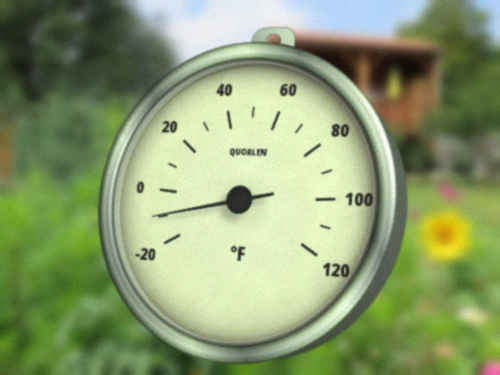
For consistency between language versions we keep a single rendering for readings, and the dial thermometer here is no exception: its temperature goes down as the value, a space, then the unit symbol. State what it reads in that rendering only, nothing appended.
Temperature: -10 °F
